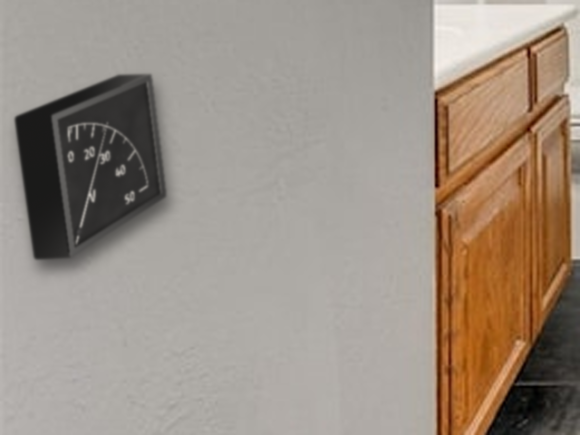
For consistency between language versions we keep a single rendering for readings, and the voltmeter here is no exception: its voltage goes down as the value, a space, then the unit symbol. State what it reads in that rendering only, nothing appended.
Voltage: 25 V
